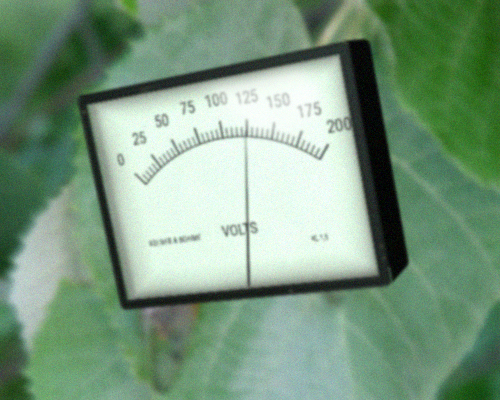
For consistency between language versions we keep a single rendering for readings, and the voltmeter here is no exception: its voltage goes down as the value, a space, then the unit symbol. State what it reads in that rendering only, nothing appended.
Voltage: 125 V
